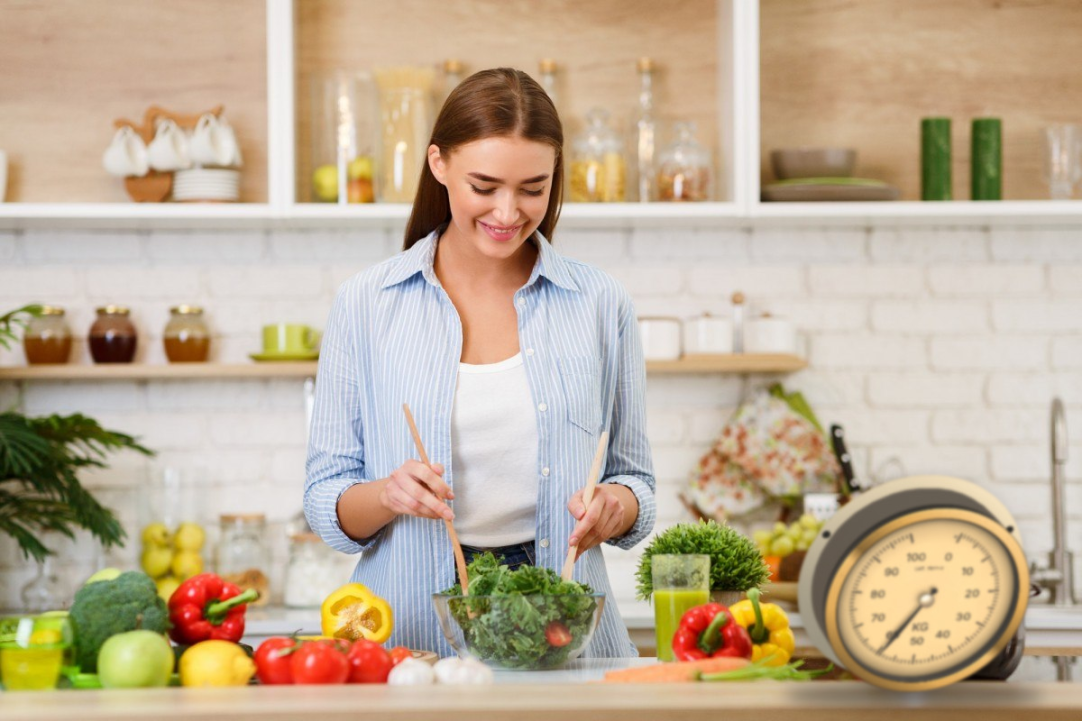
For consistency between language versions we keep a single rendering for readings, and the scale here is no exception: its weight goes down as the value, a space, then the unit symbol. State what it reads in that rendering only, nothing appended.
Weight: 60 kg
